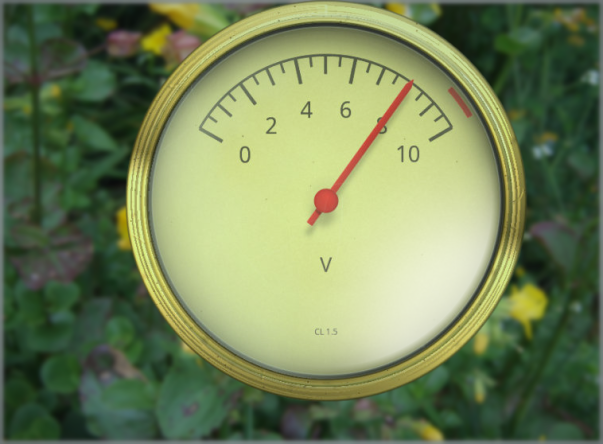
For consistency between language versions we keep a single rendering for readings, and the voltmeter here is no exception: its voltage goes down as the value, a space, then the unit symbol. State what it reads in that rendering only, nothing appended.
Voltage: 8 V
